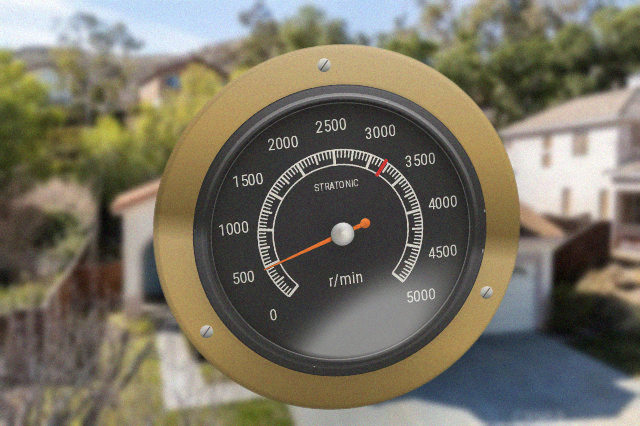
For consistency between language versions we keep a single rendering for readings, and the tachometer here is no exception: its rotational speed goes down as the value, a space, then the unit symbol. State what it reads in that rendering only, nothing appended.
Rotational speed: 500 rpm
